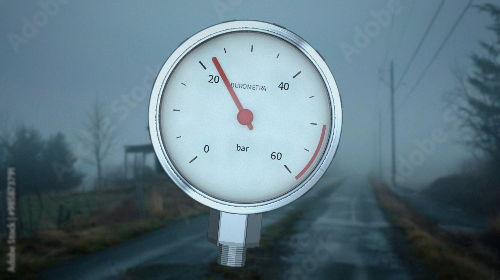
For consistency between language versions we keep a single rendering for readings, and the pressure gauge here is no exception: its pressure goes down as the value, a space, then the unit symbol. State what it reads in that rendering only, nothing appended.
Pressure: 22.5 bar
